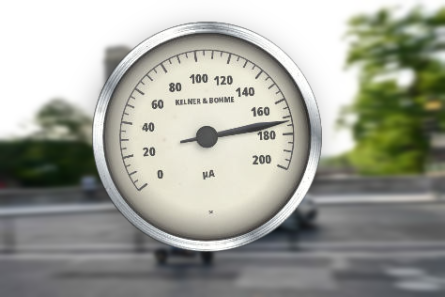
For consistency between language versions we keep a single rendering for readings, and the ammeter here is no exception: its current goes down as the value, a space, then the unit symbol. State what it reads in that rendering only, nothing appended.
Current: 172.5 µA
